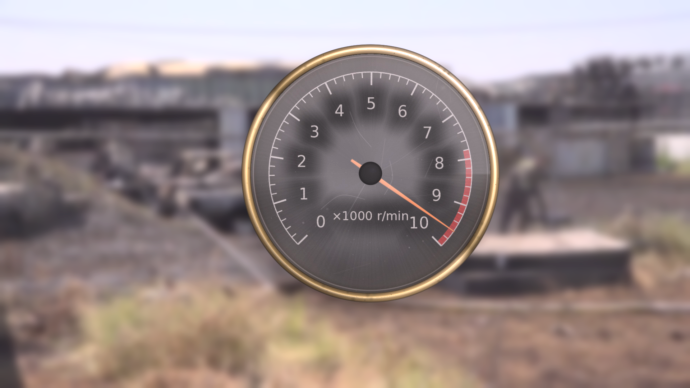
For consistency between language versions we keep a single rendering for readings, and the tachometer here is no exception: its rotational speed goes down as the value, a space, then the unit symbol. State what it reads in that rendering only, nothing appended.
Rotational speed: 9600 rpm
